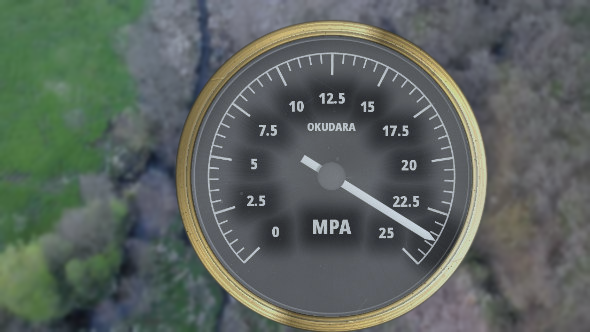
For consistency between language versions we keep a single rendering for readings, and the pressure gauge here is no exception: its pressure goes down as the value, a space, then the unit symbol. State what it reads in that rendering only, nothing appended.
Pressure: 23.75 MPa
